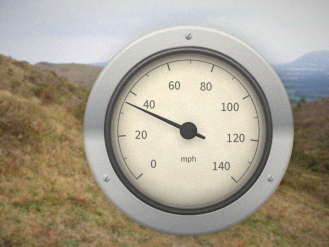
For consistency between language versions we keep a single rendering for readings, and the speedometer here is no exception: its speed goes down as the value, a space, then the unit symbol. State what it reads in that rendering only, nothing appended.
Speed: 35 mph
